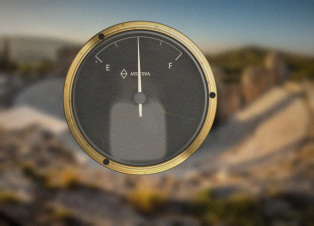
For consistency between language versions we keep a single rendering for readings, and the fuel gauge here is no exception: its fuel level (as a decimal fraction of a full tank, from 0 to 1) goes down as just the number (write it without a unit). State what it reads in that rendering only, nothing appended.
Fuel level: 0.5
